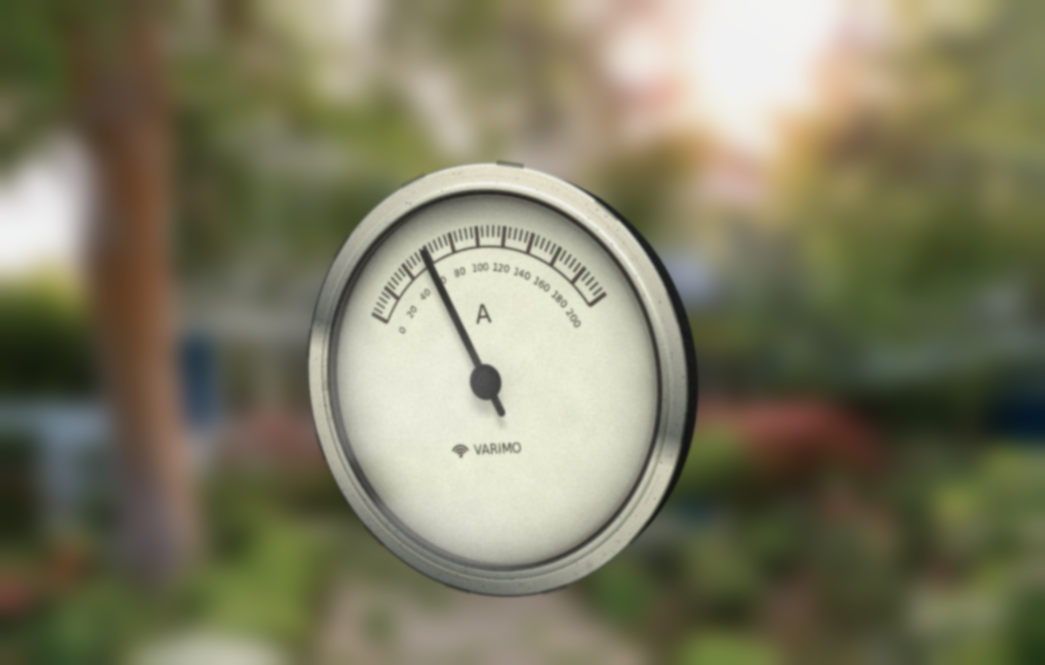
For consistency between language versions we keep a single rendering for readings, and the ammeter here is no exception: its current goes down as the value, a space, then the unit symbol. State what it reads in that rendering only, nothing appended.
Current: 60 A
